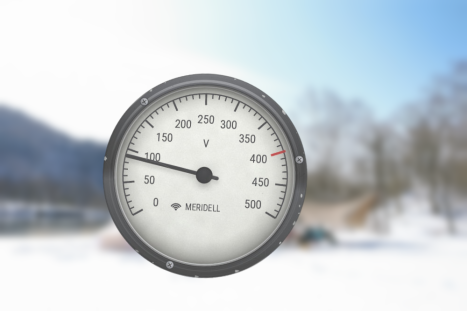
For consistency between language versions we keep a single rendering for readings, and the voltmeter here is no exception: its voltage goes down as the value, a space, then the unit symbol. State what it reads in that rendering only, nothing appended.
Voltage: 90 V
